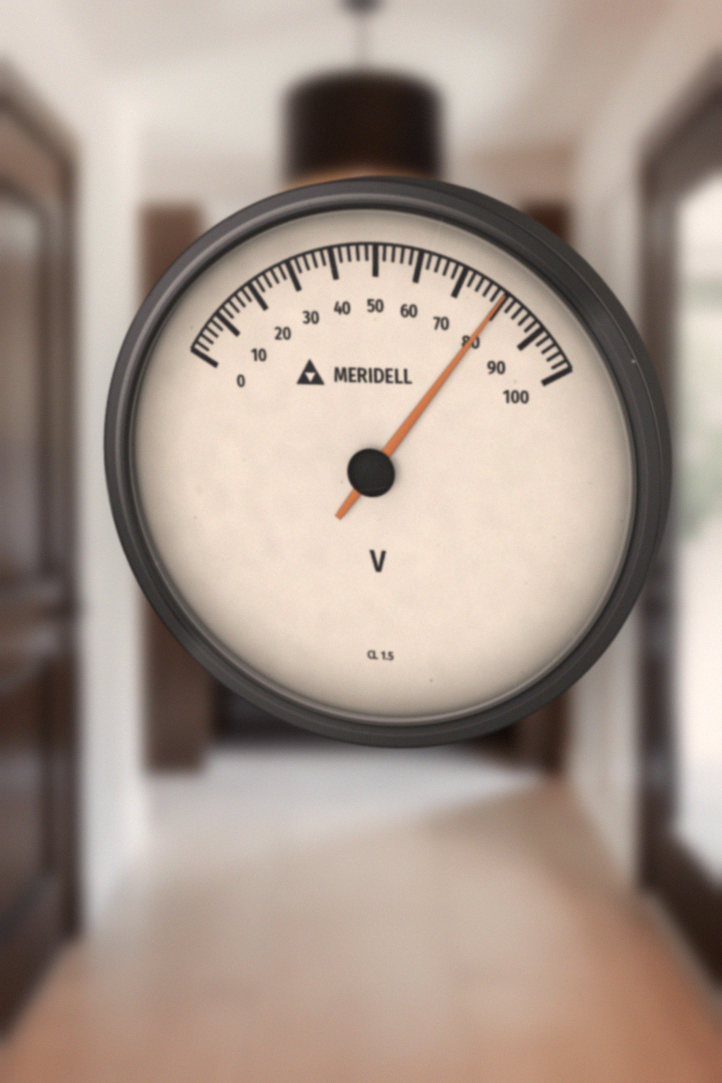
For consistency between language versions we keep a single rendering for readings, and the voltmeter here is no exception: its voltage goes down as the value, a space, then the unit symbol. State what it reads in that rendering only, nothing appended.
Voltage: 80 V
